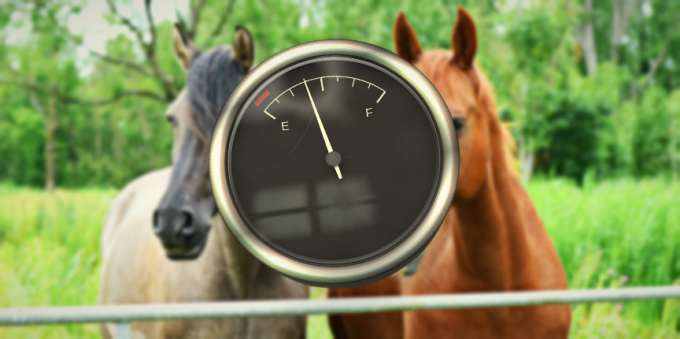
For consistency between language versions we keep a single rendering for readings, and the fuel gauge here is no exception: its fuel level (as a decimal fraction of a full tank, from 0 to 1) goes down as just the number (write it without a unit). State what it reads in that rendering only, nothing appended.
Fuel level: 0.375
